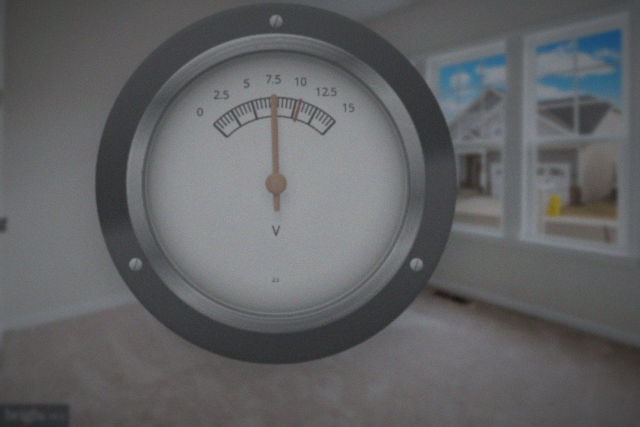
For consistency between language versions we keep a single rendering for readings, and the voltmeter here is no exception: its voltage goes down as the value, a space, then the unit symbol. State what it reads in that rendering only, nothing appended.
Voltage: 7.5 V
